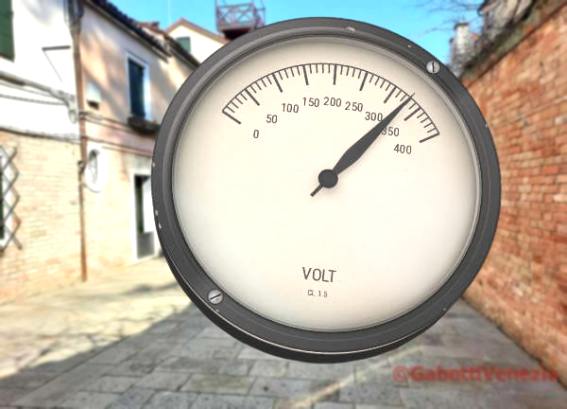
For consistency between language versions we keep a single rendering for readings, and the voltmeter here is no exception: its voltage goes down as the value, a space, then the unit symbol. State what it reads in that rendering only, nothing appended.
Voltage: 330 V
